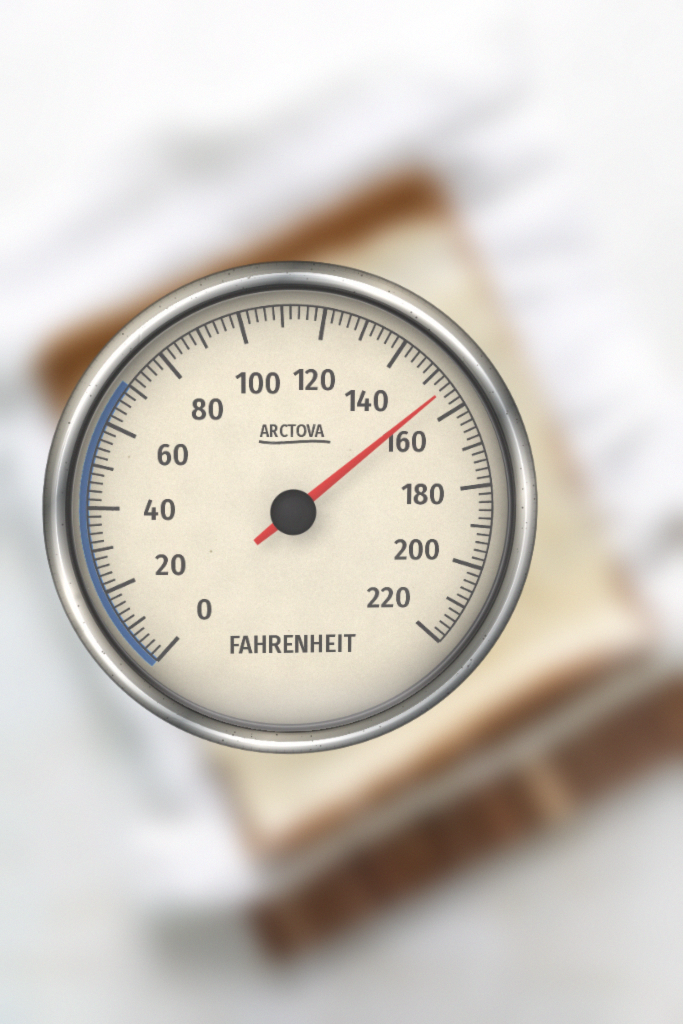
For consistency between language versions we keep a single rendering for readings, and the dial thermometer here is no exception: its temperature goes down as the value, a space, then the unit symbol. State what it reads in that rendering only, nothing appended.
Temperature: 154 °F
